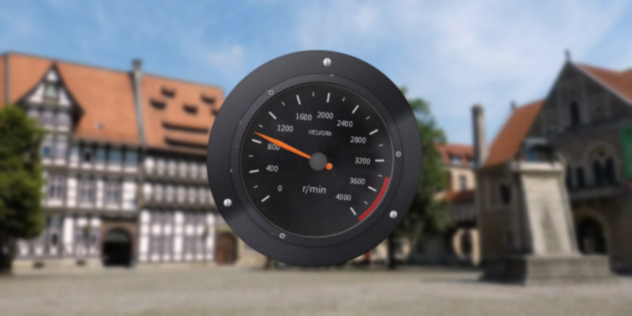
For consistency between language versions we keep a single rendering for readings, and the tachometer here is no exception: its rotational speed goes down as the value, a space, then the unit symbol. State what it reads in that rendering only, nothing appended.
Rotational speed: 900 rpm
